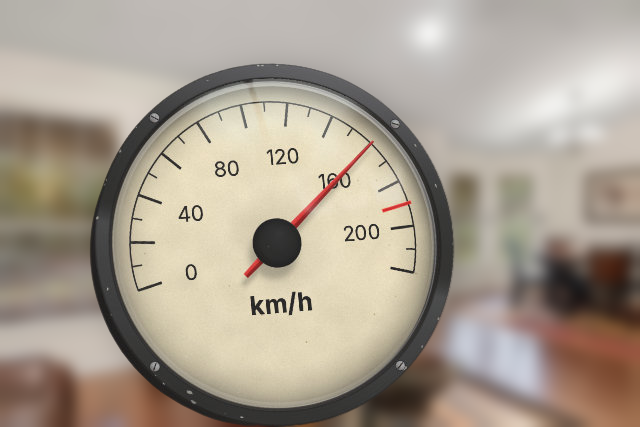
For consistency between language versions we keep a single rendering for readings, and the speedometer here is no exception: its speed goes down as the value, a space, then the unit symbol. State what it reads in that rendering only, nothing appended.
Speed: 160 km/h
